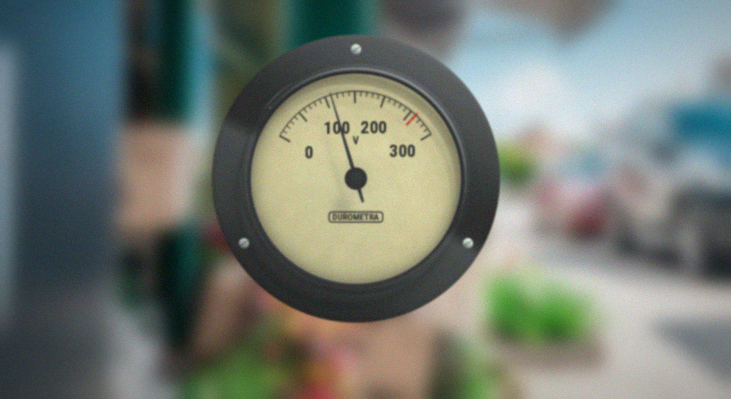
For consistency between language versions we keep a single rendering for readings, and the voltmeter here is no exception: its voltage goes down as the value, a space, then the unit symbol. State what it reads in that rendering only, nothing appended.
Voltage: 110 V
